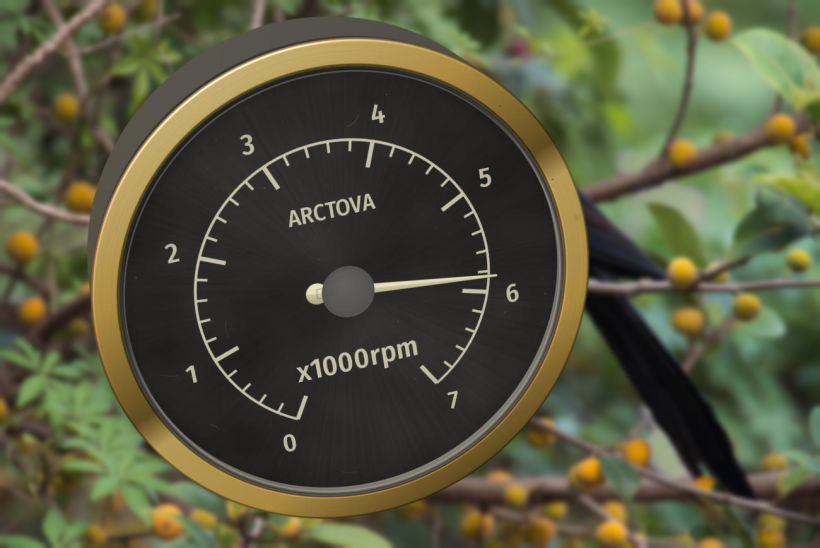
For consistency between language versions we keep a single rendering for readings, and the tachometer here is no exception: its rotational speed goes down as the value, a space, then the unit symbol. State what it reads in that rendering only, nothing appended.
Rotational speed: 5800 rpm
